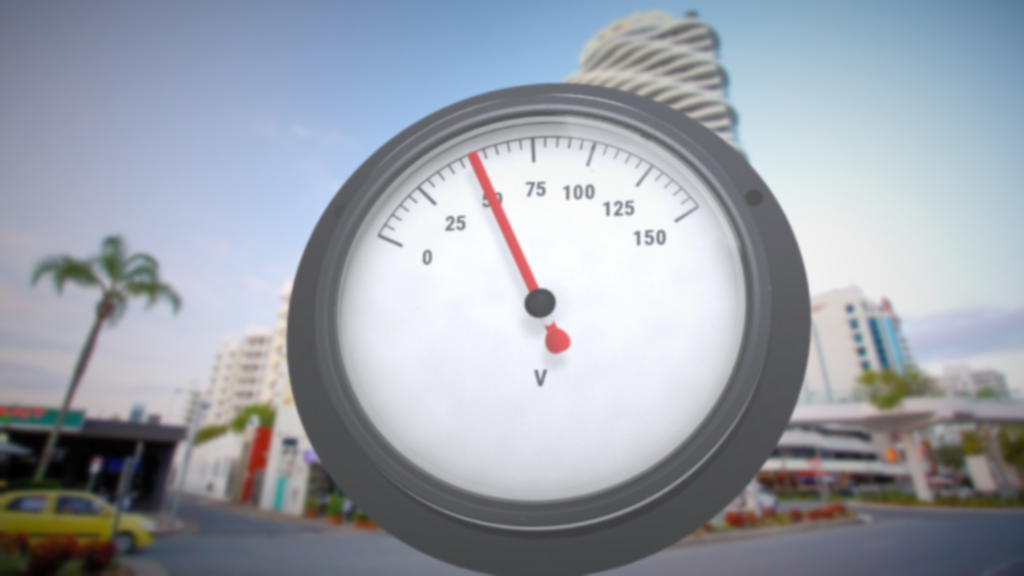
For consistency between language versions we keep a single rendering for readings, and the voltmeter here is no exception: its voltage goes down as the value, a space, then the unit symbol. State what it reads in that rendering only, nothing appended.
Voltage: 50 V
